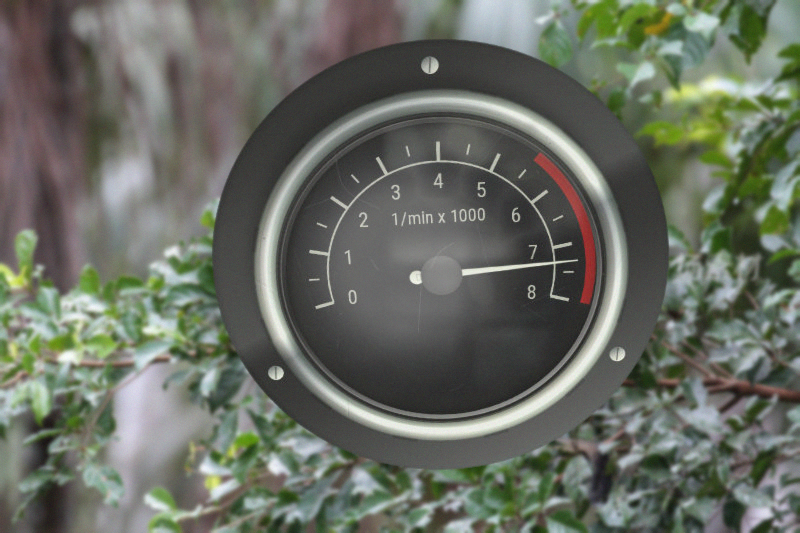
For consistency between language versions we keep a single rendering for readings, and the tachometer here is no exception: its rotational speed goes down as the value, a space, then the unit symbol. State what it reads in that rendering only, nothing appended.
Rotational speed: 7250 rpm
